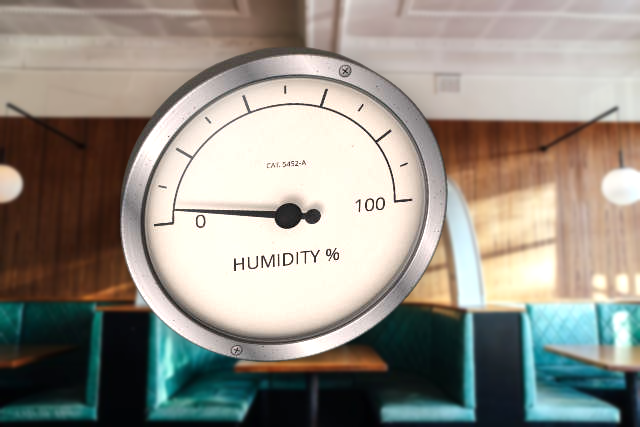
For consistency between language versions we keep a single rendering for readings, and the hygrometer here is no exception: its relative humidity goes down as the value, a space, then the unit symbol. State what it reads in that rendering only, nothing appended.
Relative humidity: 5 %
